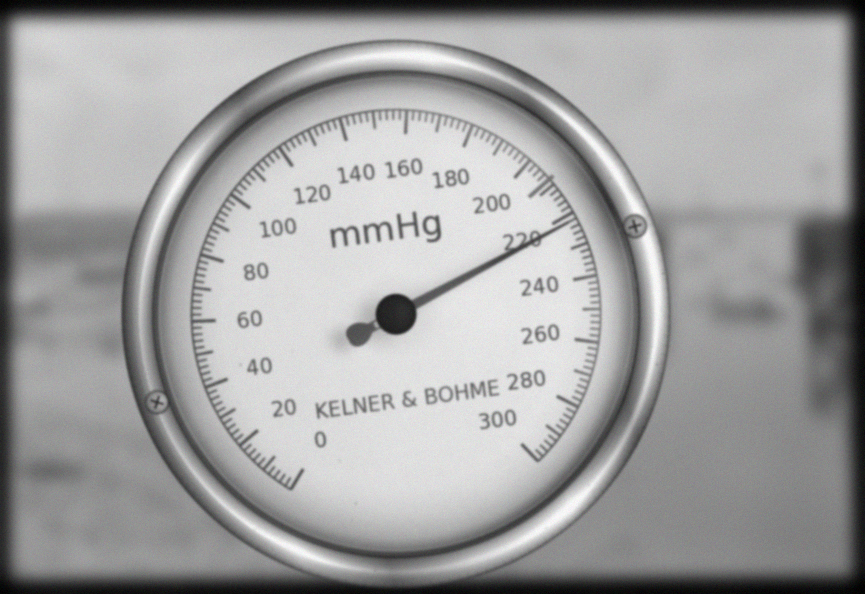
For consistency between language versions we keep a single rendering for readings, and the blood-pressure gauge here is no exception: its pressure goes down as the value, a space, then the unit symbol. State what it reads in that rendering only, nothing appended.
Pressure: 222 mmHg
